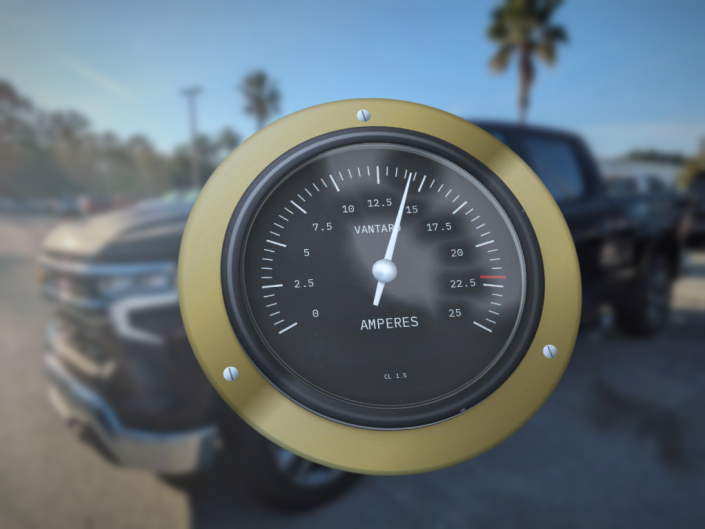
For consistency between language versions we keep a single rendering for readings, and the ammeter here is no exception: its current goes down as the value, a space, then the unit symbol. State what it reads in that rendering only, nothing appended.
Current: 14.25 A
